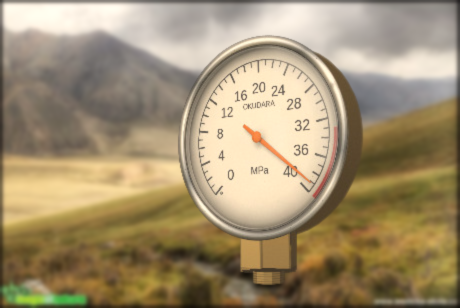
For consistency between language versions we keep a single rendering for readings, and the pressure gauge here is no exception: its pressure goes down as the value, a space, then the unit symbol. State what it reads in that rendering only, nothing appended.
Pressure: 39 MPa
